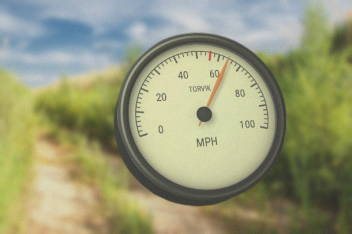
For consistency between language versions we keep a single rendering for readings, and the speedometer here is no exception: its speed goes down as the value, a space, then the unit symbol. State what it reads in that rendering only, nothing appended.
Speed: 64 mph
